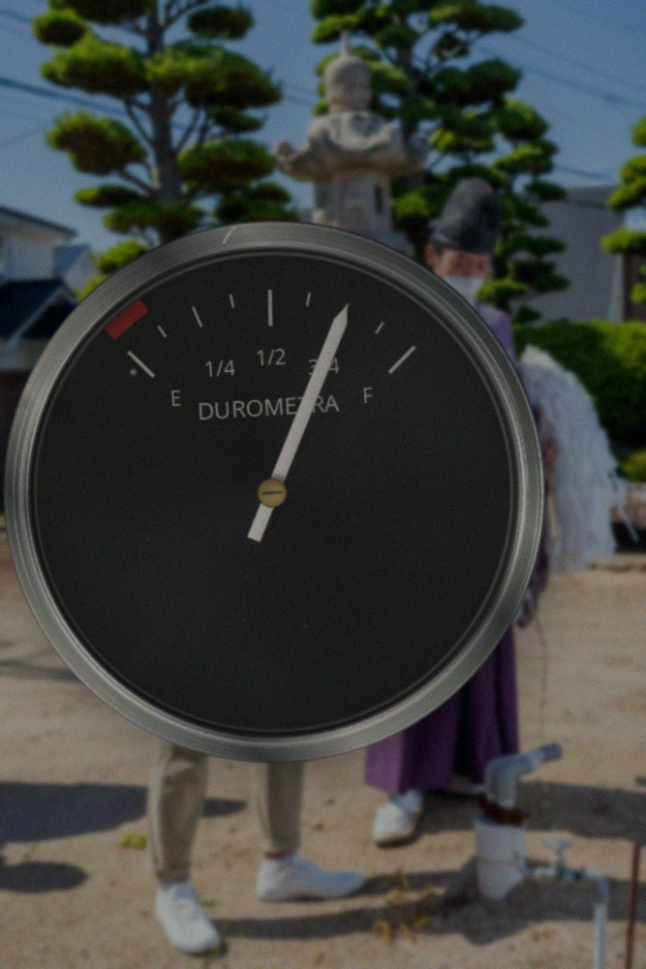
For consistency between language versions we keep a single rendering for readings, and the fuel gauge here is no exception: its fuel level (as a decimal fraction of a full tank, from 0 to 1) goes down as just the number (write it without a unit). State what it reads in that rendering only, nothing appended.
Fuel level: 0.75
